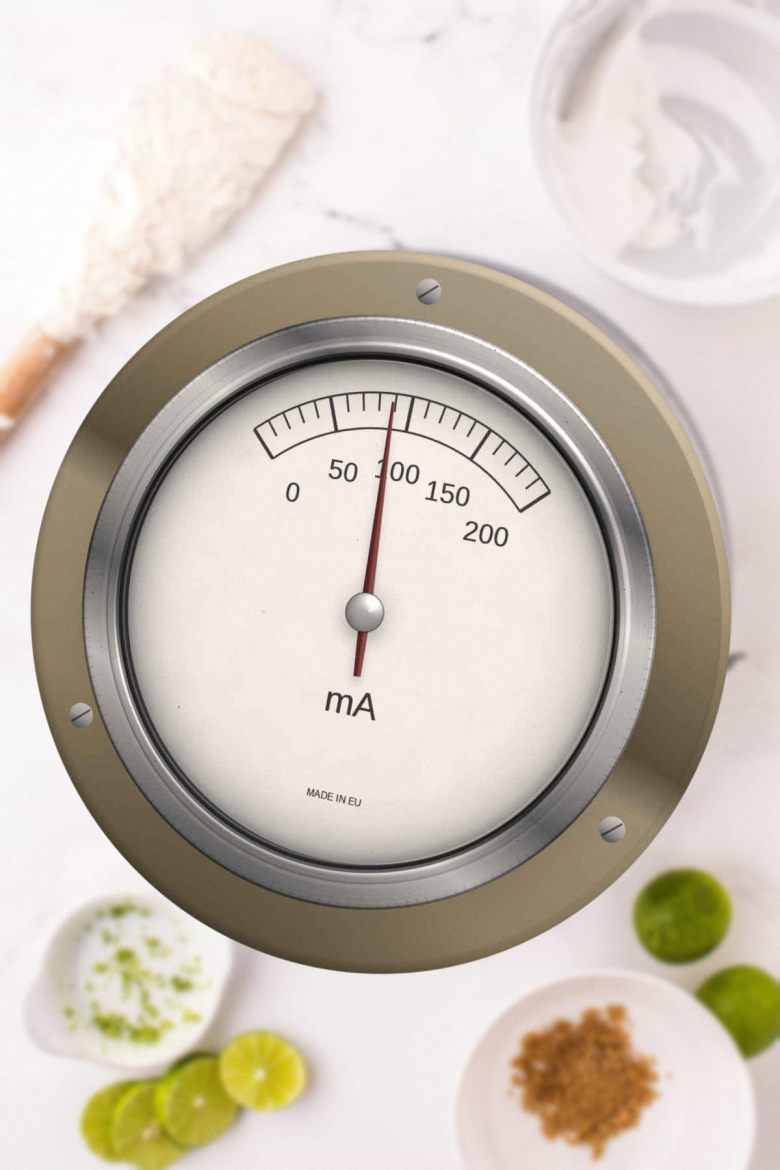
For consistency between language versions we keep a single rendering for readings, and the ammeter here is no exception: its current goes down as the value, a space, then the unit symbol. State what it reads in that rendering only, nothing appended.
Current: 90 mA
